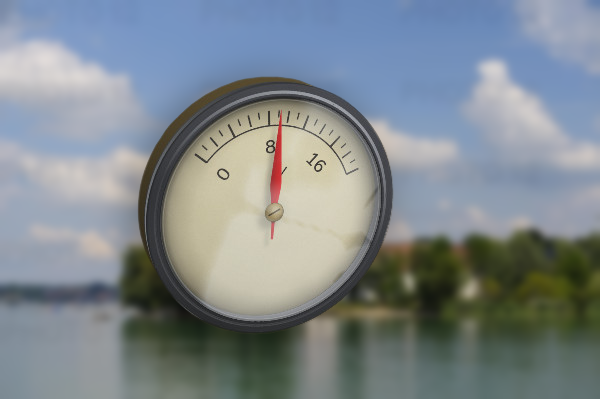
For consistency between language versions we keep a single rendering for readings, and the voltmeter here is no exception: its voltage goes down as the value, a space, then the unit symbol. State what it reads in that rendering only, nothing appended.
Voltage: 9 V
